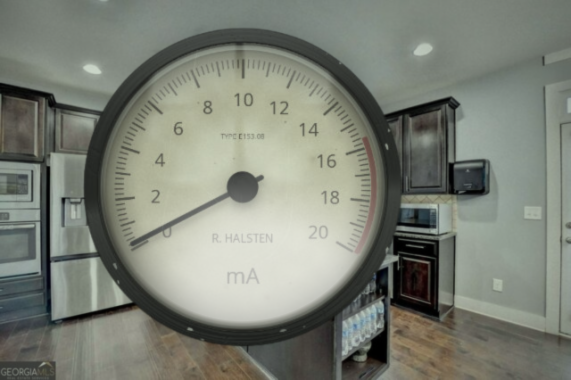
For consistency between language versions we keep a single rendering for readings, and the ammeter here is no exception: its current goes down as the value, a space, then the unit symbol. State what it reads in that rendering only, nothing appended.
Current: 0.2 mA
